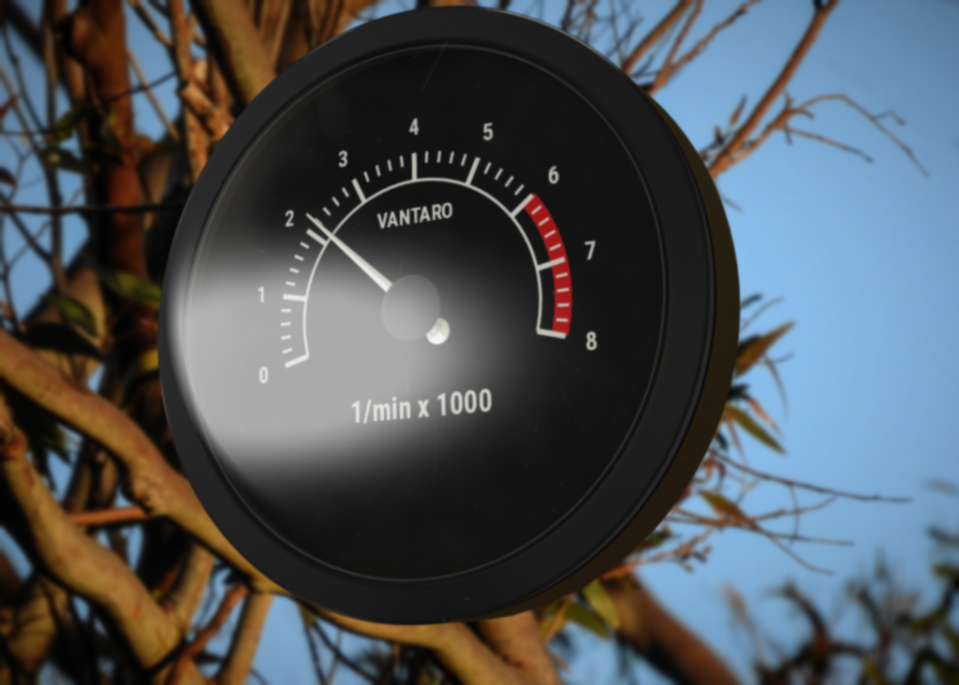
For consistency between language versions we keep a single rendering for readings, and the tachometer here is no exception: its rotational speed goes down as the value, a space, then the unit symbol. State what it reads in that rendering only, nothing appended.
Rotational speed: 2200 rpm
